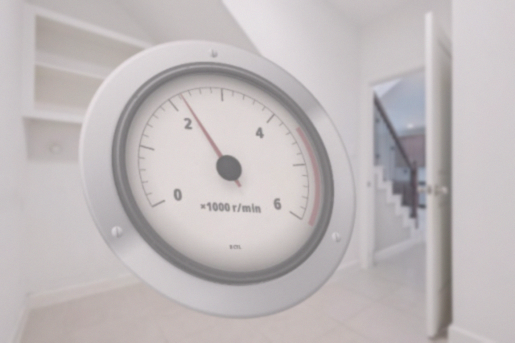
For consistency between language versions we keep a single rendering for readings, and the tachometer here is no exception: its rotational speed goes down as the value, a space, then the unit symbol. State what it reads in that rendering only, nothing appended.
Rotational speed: 2200 rpm
